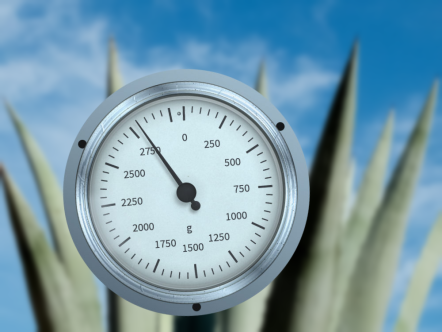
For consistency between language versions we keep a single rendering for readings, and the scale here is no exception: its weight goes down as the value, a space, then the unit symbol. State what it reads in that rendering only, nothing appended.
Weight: 2800 g
